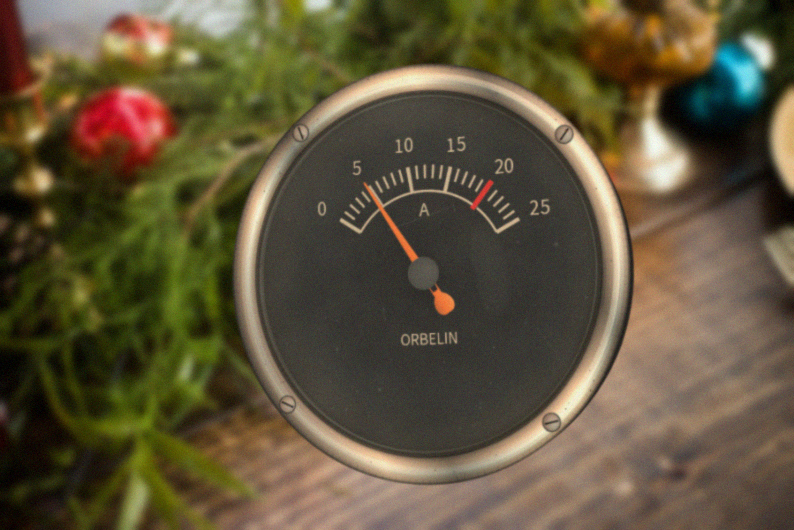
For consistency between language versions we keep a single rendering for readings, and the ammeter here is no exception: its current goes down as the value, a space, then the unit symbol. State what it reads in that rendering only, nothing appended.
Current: 5 A
